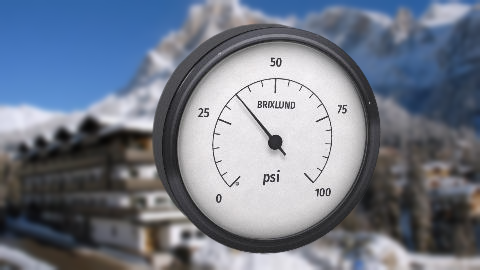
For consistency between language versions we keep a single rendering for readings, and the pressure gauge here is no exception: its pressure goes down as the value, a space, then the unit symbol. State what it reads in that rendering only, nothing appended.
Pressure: 35 psi
